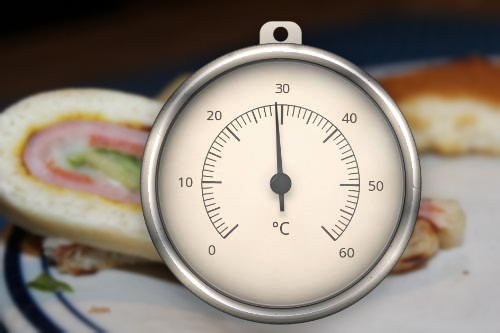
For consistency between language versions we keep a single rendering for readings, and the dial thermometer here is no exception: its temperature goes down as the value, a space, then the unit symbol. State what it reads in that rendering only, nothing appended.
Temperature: 29 °C
